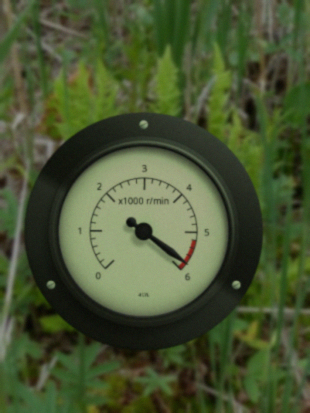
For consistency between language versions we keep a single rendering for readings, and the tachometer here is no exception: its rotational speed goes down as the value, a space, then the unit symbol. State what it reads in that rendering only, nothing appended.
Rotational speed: 5800 rpm
